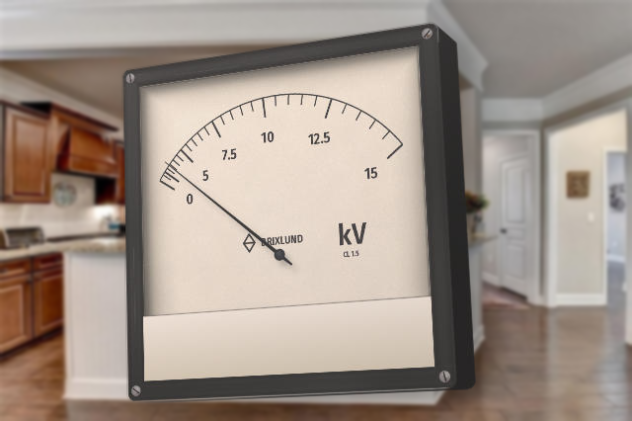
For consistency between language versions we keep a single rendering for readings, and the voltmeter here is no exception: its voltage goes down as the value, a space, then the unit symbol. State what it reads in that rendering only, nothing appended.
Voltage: 3.5 kV
